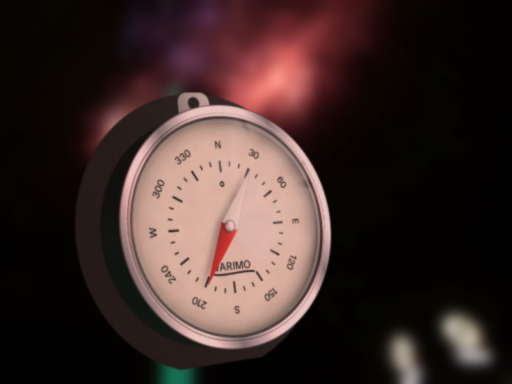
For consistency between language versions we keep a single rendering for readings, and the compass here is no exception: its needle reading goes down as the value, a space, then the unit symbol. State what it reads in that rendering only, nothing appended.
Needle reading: 210 °
